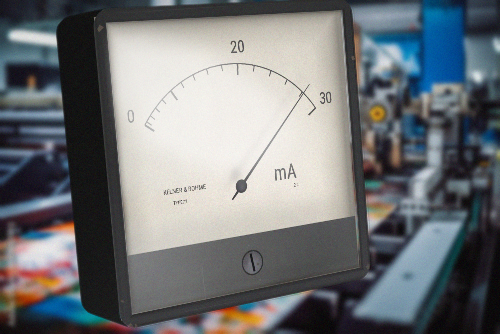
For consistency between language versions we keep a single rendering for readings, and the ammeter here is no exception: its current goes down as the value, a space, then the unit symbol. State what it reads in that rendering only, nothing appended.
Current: 28 mA
